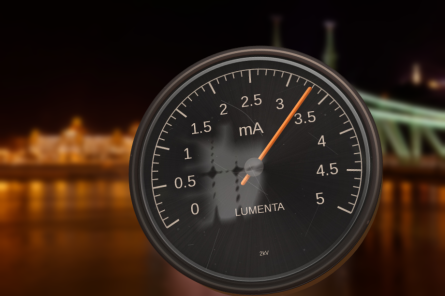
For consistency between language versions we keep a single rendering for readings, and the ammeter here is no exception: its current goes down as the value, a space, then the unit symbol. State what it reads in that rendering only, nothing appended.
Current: 3.3 mA
